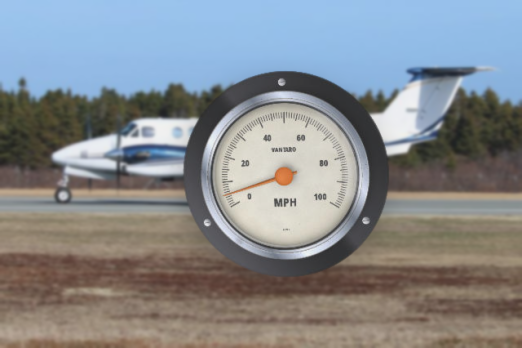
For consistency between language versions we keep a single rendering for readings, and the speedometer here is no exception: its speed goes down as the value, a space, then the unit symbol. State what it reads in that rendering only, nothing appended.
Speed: 5 mph
